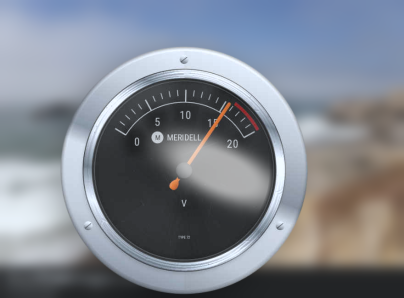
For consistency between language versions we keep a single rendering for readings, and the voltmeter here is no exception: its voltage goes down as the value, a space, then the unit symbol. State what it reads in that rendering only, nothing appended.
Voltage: 15.5 V
